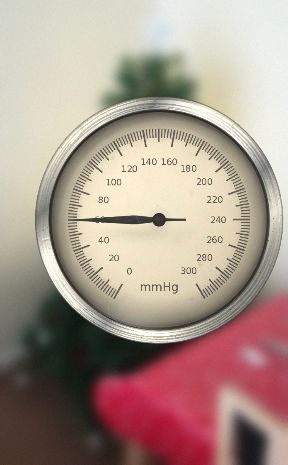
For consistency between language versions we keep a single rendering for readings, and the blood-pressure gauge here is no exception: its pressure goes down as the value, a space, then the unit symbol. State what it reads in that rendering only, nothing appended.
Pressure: 60 mmHg
